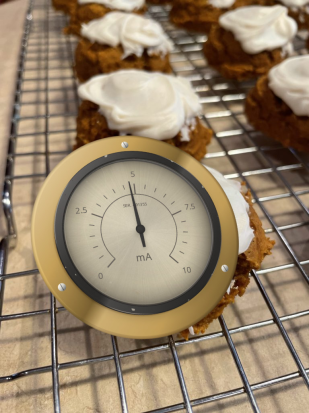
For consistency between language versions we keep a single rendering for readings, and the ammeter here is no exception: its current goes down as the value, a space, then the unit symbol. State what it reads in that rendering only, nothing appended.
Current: 4.75 mA
